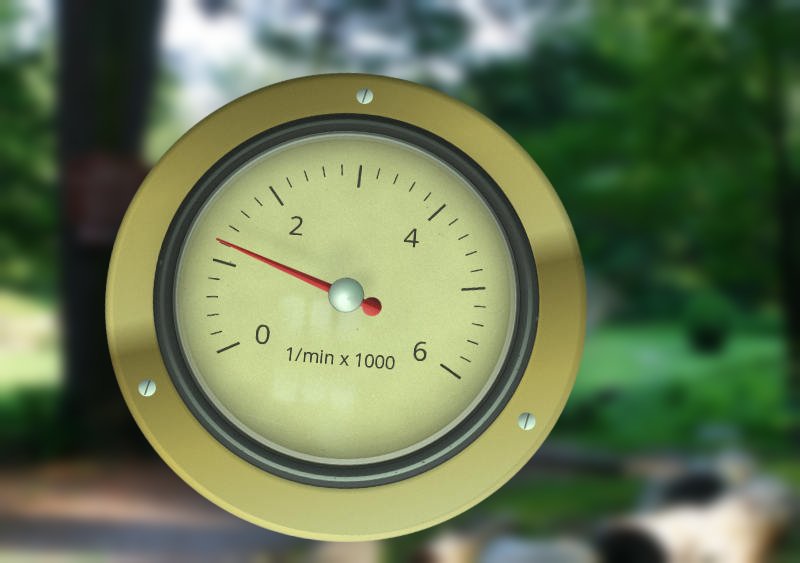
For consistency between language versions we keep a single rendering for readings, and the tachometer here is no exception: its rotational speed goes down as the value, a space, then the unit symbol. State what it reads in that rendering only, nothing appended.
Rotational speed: 1200 rpm
